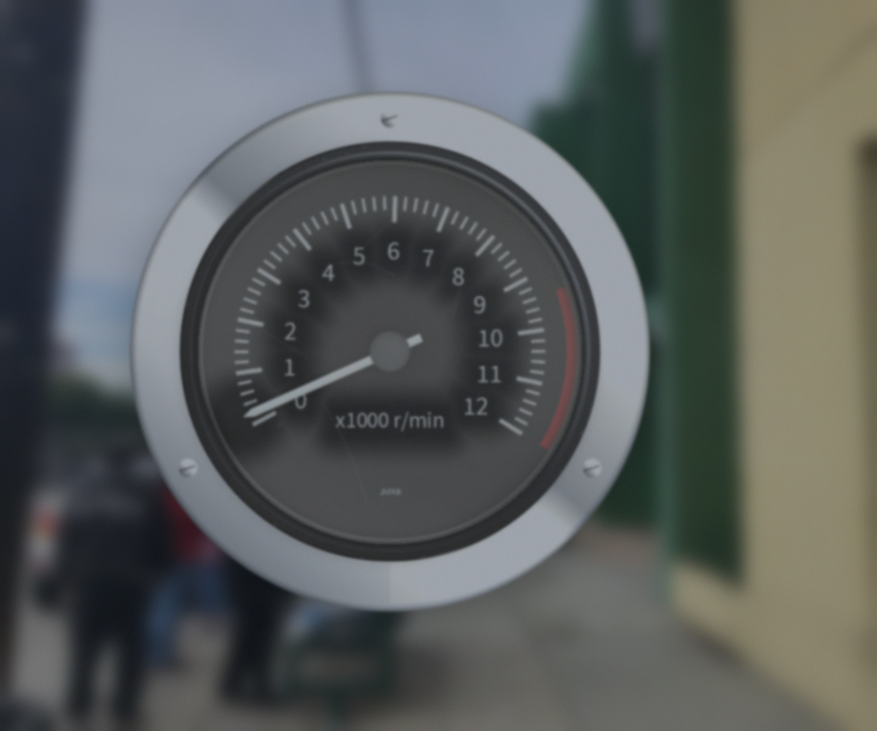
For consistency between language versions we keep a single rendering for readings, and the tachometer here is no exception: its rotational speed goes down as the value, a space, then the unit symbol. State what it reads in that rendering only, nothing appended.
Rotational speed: 200 rpm
